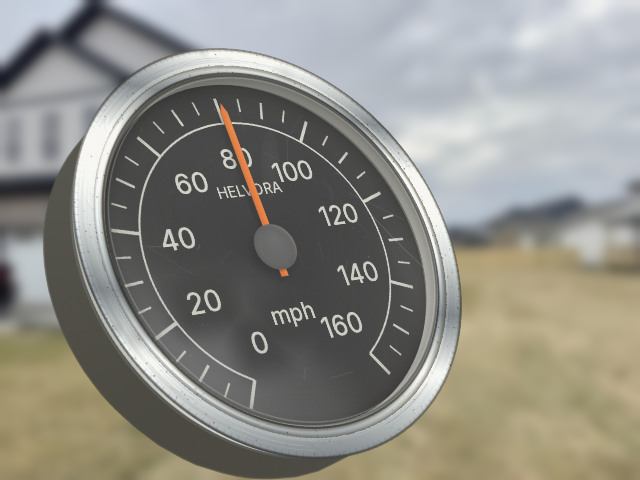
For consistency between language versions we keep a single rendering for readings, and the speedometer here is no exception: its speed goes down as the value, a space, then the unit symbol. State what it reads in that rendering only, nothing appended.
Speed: 80 mph
